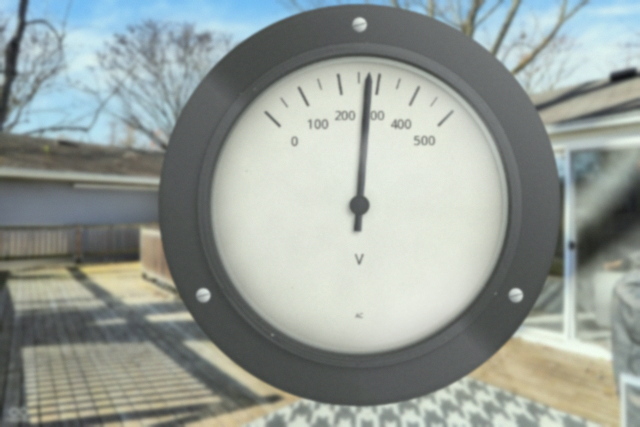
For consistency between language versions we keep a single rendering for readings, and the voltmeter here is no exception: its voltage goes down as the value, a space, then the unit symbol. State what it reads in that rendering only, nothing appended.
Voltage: 275 V
